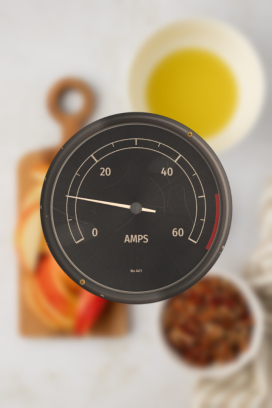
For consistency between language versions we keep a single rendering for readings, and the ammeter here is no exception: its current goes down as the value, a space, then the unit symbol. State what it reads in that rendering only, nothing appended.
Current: 10 A
